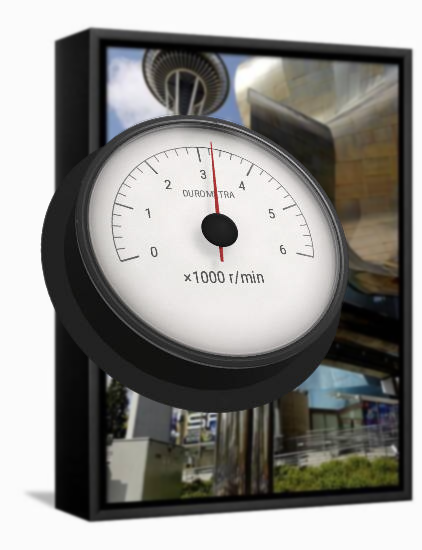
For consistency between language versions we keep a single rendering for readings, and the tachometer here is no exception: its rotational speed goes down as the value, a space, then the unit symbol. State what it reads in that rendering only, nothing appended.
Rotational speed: 3200 rpm
